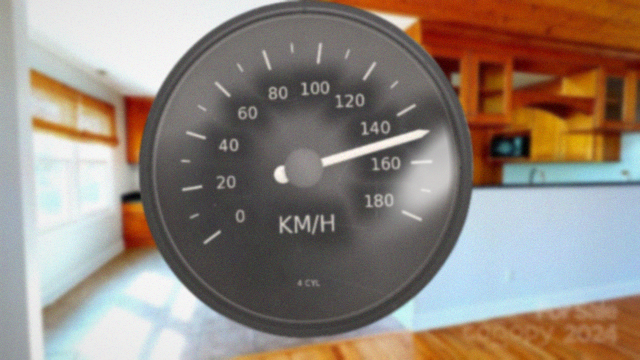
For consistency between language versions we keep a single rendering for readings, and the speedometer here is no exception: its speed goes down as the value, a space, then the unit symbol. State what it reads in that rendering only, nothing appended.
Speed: 150 km/h
